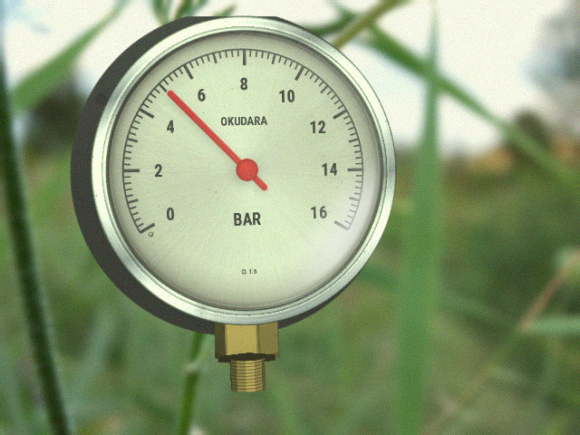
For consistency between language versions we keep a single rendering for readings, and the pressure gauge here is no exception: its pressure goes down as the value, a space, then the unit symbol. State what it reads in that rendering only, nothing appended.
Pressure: 5 bar
